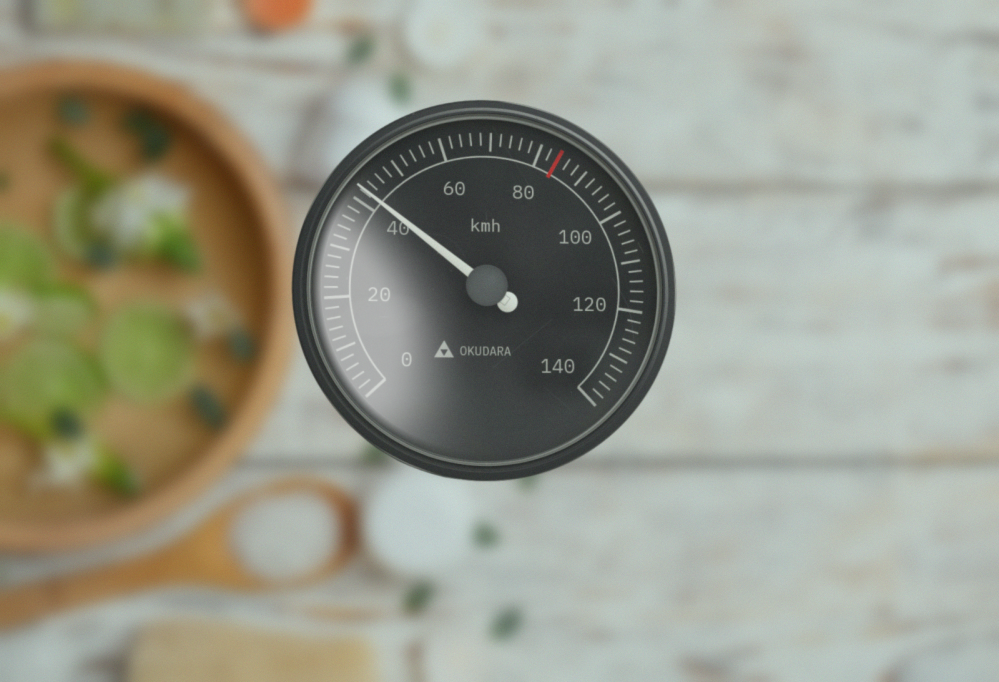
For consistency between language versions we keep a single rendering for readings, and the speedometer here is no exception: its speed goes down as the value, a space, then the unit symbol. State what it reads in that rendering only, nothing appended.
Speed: 42 km/h
